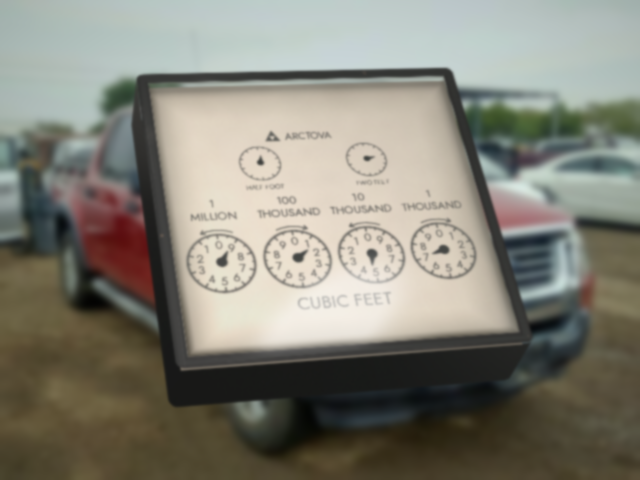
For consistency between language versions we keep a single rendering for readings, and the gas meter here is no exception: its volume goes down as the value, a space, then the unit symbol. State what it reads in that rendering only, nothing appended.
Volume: 914700 ft³
